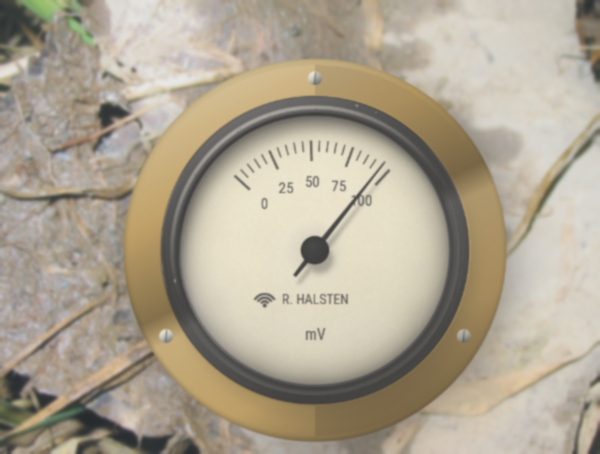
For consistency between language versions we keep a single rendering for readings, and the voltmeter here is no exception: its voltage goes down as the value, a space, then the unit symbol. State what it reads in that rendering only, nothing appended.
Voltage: 95 mV
